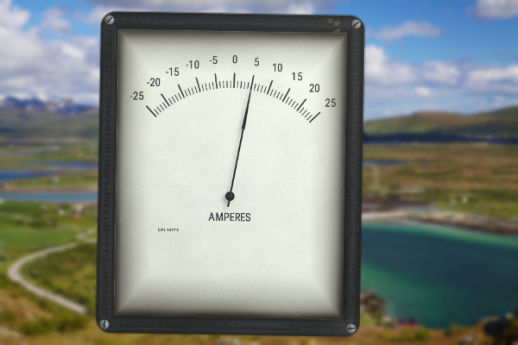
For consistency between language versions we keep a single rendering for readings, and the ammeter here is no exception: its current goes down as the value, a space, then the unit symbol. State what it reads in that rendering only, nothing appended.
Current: 5 A
